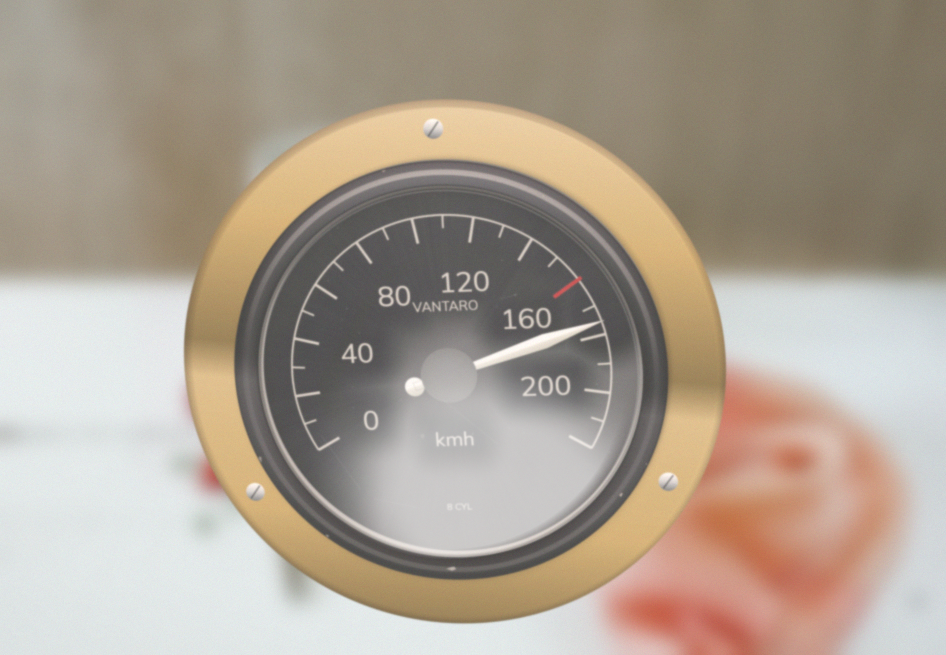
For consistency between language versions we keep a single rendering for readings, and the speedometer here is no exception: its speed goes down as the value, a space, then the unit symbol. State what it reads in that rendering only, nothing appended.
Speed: 175 km/h
